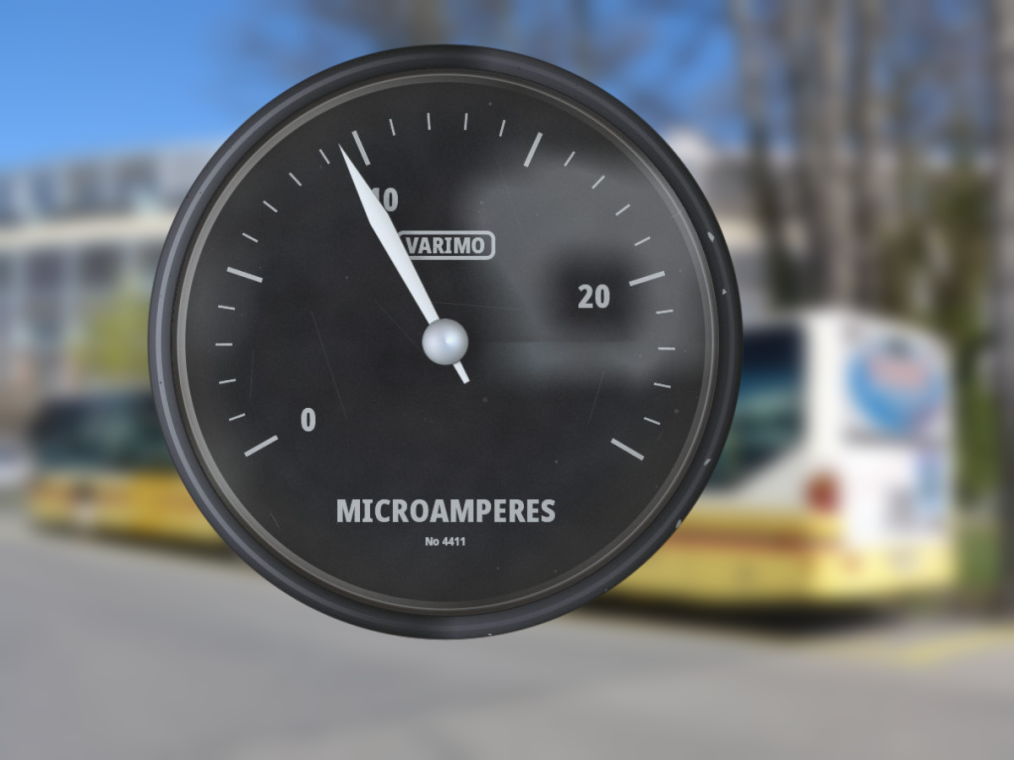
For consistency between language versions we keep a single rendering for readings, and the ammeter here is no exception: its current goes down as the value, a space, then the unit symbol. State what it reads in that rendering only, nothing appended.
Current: 9.5 µA
